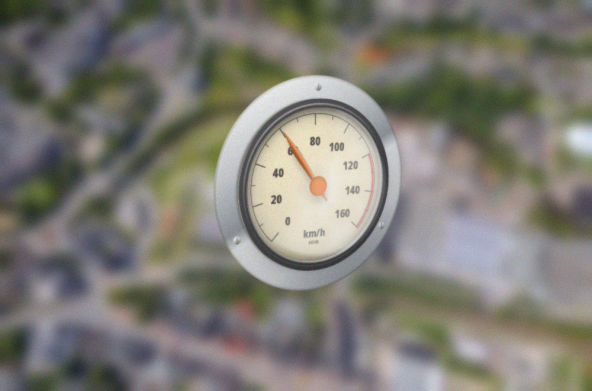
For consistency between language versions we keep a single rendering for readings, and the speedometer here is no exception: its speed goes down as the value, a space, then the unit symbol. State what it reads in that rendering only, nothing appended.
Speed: 60 km/h
